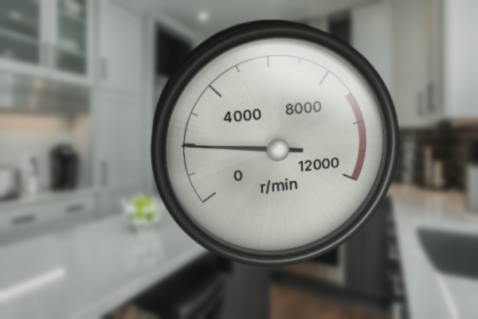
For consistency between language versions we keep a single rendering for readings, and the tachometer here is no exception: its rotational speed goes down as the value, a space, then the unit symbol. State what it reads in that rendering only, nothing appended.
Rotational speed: 2000 rpm
